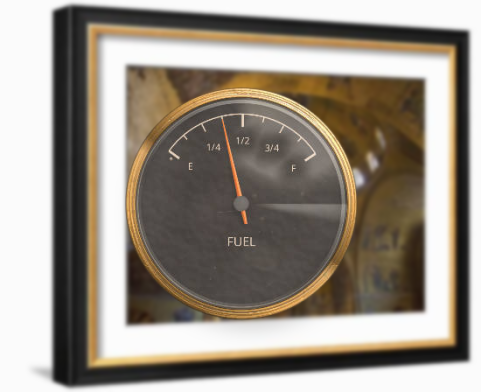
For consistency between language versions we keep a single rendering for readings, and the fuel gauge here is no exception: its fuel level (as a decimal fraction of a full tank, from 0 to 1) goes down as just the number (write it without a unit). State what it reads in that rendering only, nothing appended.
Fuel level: 0.375
